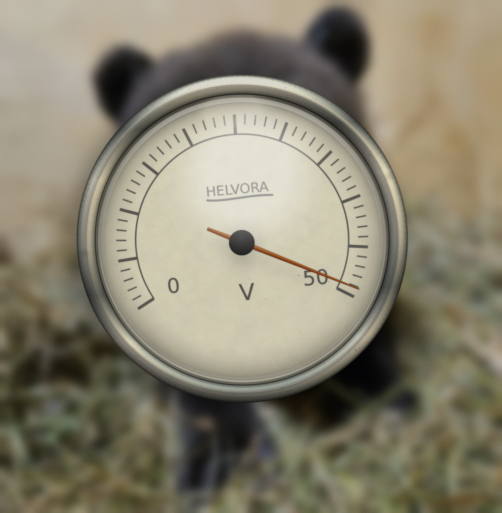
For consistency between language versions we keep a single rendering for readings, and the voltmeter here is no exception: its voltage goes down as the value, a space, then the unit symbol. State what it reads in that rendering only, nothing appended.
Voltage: 49 V
